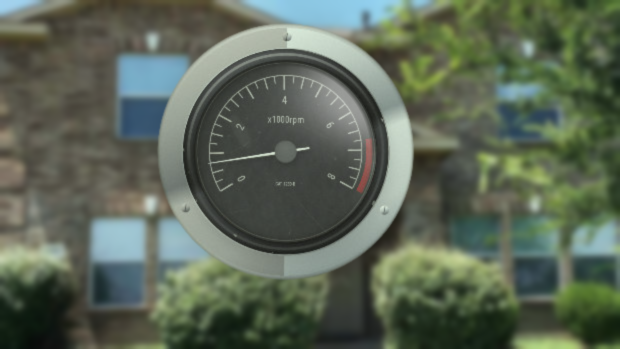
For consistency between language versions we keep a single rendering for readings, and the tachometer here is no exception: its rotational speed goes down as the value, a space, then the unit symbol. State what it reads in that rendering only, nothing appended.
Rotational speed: 750 rpm
